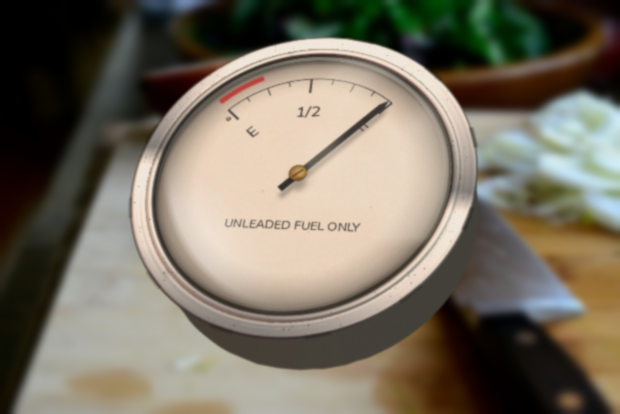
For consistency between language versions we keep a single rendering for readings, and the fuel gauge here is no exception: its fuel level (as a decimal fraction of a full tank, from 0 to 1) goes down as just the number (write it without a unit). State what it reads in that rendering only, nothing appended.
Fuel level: 1
